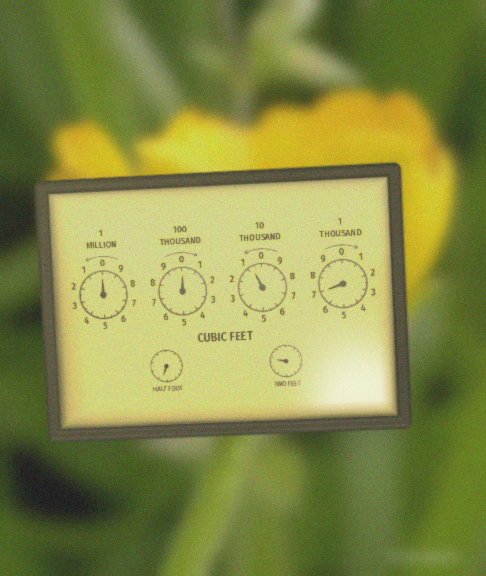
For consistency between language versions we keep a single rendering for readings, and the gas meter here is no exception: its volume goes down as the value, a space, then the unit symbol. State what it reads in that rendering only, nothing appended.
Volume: 700 ft³
